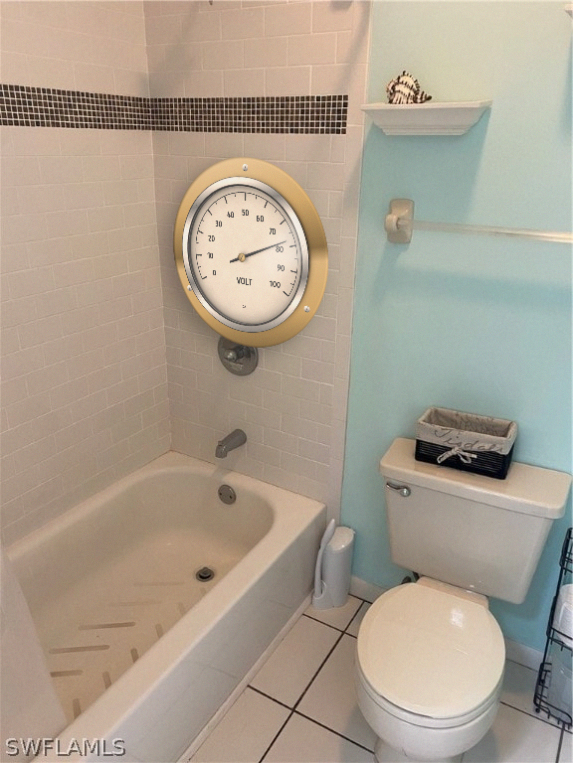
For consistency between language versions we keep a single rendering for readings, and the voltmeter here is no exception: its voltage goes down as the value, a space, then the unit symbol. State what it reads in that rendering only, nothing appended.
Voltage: 77.5 V
